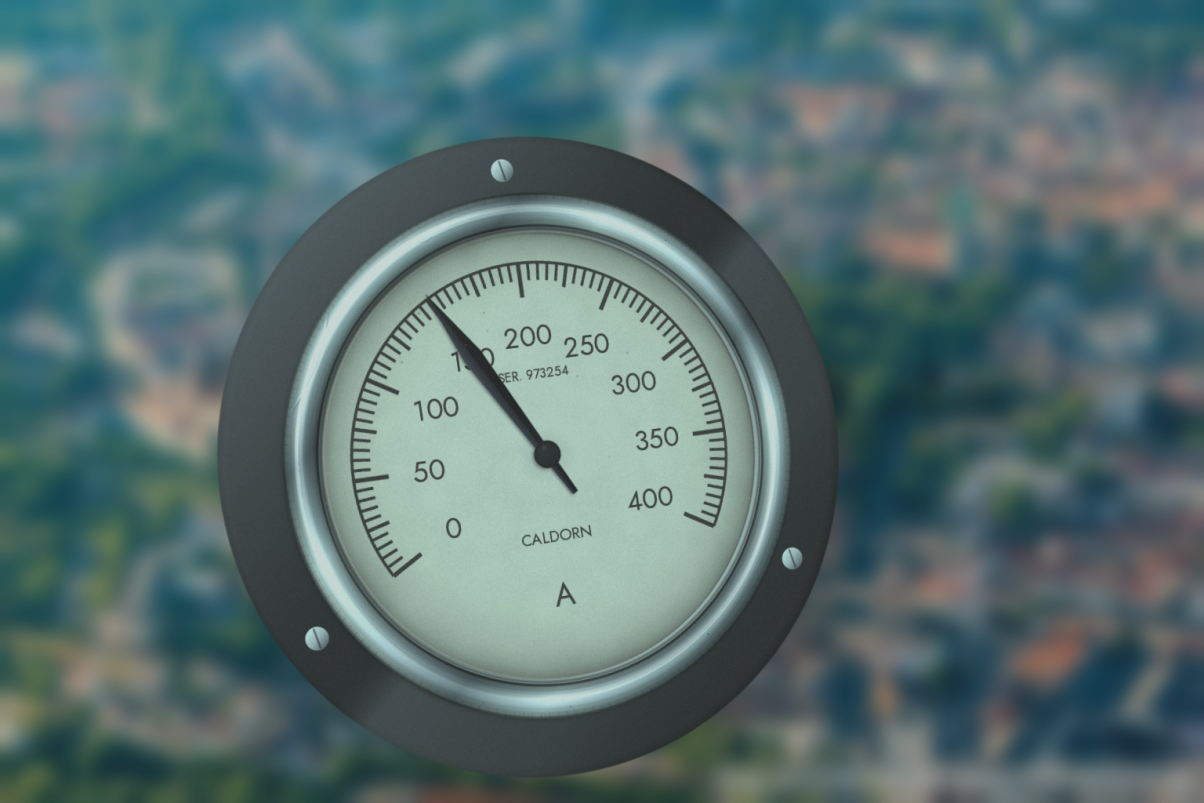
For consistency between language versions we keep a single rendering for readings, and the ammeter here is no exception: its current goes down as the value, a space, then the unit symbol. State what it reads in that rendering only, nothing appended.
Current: 150 A
